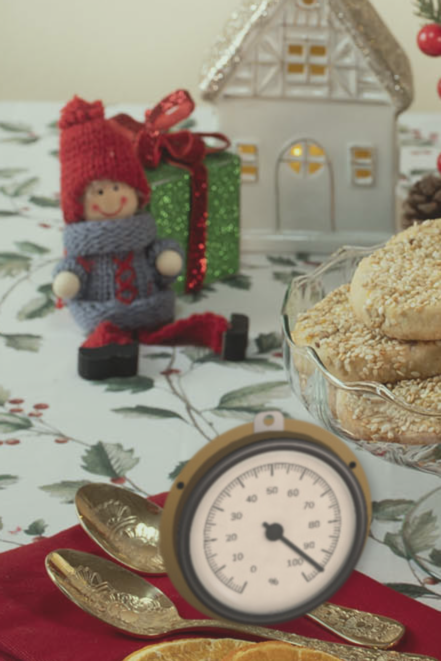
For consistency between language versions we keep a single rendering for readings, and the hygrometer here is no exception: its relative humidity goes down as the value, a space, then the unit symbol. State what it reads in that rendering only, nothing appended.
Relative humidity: 95 %
